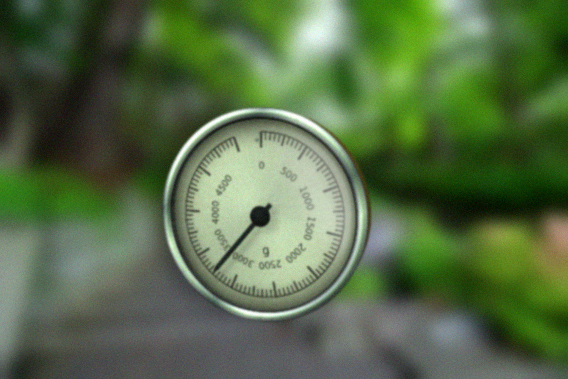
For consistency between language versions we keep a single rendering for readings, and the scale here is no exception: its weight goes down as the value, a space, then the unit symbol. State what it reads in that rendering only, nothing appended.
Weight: 3250 g
